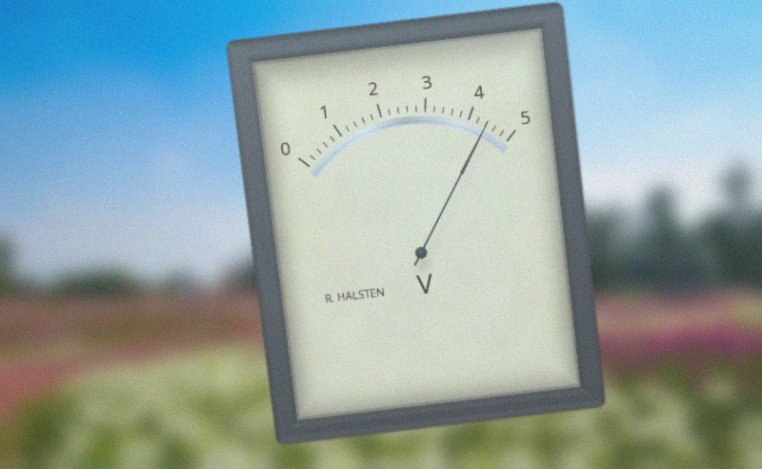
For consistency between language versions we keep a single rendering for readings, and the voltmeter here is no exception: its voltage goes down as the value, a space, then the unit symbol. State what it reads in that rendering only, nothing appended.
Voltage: 4.4 V
